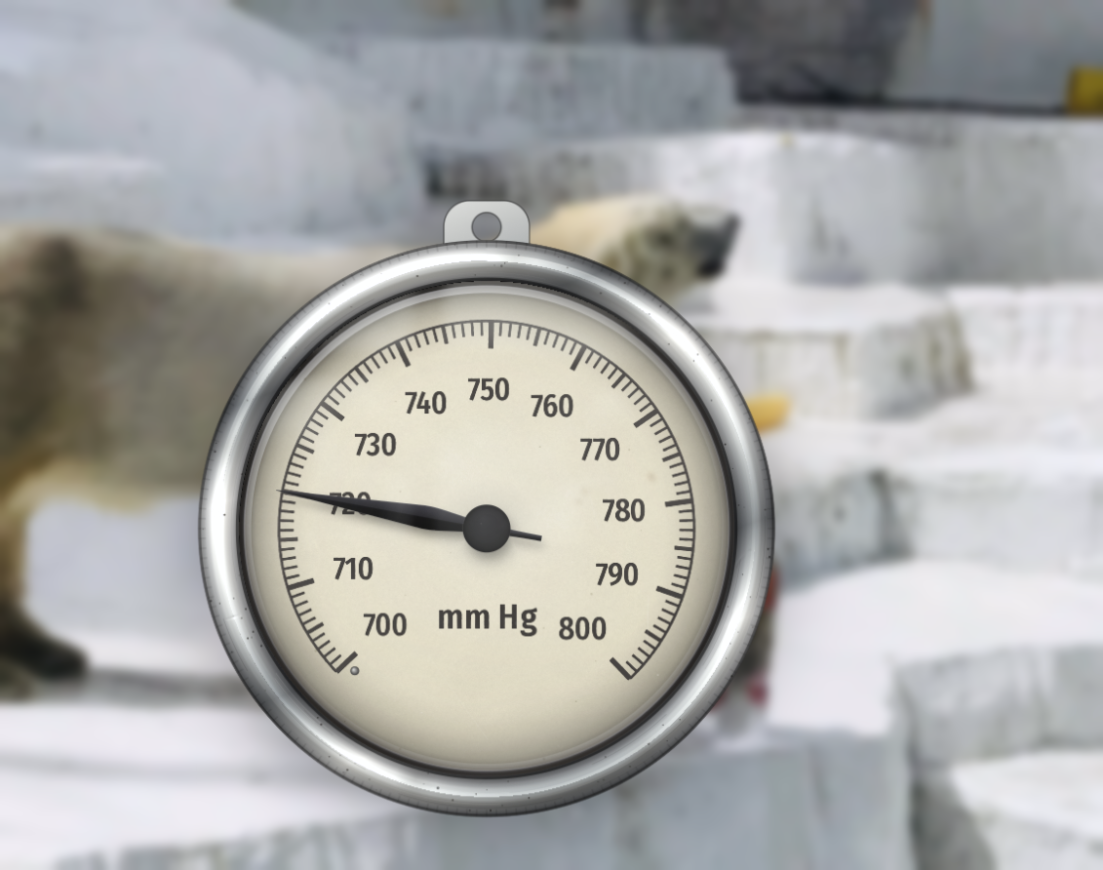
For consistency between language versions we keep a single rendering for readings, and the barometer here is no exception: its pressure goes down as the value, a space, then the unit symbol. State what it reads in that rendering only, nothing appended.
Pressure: 720 mmHg
